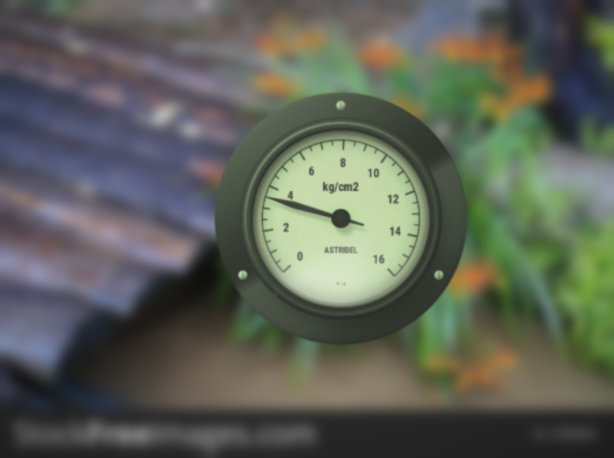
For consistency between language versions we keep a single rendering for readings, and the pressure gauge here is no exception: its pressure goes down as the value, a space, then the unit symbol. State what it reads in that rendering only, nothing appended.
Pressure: 3.5 kg/cm²
